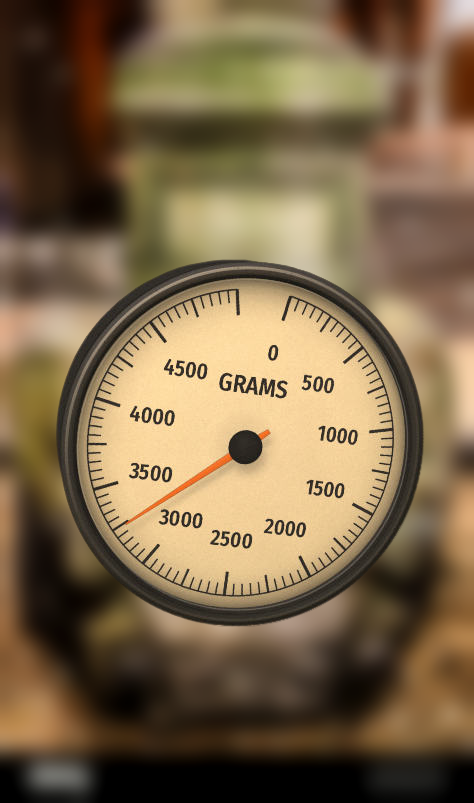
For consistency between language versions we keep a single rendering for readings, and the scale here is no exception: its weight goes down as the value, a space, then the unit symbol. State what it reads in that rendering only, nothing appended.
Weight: 3250 g
